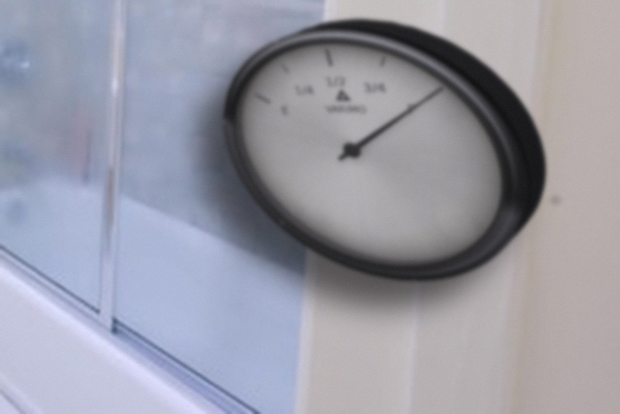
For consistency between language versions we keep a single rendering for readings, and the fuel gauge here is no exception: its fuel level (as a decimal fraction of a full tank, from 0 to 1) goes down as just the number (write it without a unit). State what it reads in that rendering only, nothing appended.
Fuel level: 1
